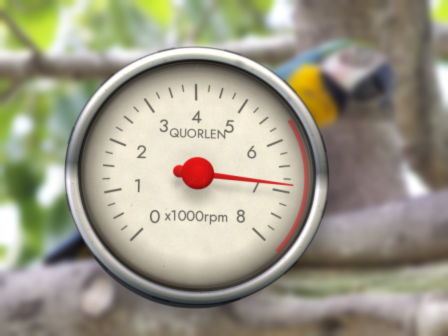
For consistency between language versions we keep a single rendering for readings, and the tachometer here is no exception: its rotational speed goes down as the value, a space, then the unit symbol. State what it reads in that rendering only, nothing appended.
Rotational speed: 6875 rpm
